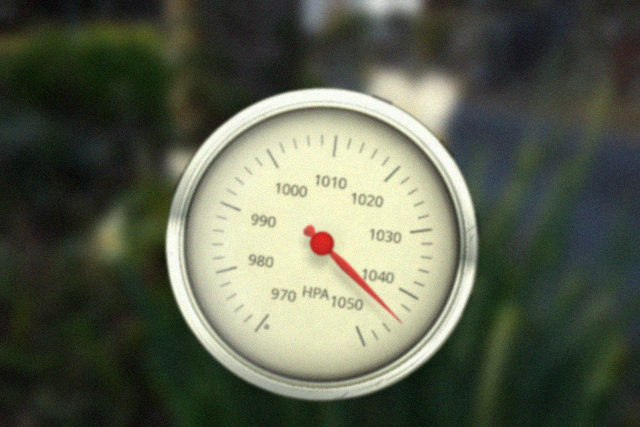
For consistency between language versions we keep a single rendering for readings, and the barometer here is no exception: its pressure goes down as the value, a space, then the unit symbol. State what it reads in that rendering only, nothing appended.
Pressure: 1044 hPa
